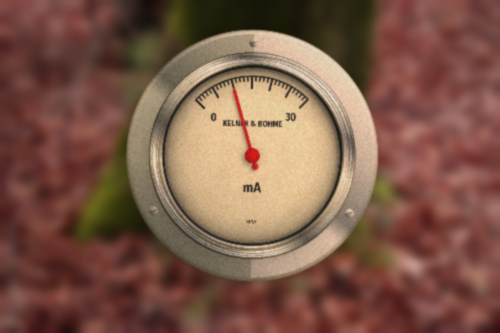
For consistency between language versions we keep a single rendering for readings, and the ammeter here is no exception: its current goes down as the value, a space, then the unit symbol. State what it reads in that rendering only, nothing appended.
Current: 10 mA
